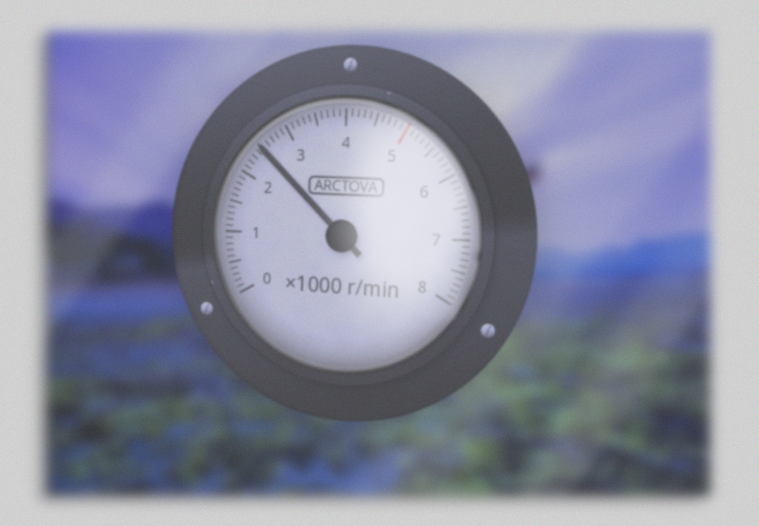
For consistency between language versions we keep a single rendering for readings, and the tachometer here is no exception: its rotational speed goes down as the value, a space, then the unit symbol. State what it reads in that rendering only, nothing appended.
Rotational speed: 2500 rpm
